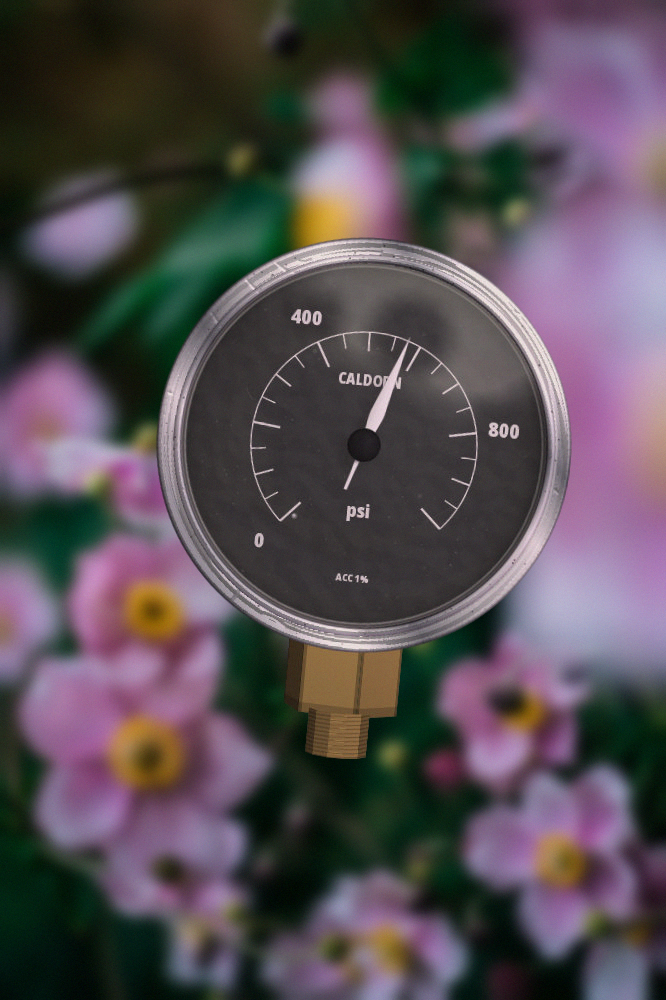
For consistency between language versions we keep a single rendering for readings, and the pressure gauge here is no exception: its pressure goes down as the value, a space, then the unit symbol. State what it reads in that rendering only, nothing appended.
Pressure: 575 psi
